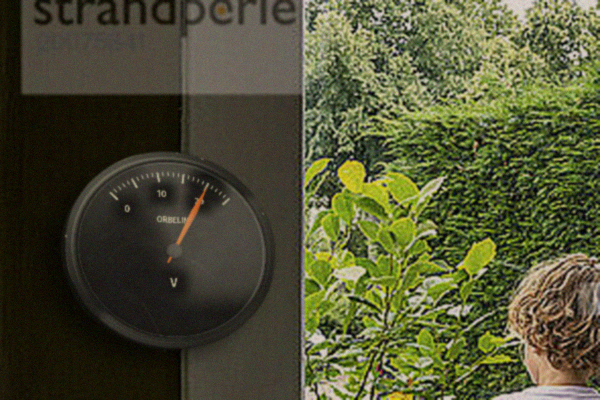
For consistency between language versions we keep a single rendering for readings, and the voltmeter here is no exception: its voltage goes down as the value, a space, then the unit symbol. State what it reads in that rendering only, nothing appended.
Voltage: 20 V
